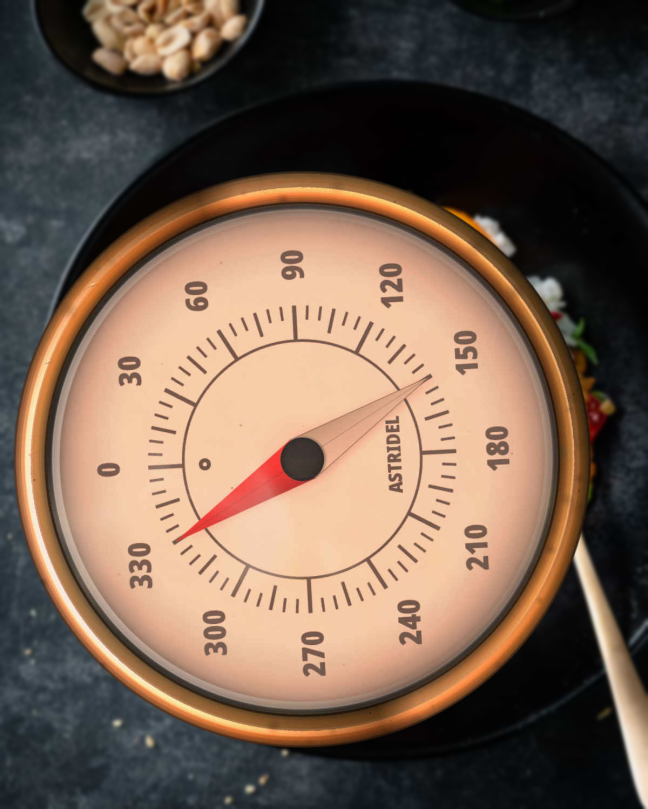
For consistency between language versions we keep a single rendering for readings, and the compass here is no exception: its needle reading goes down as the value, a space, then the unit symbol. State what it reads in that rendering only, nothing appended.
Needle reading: 330 °
